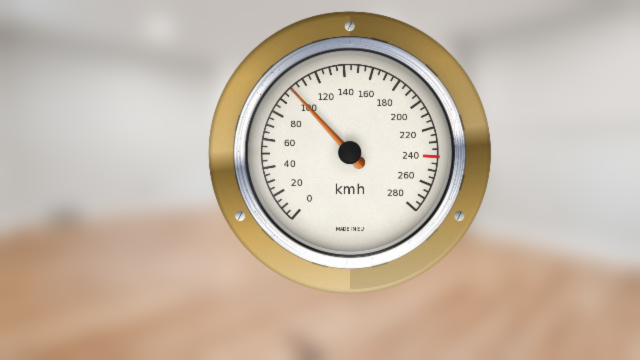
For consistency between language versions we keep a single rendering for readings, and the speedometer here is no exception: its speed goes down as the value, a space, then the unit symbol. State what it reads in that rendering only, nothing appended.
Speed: 100 km/h
